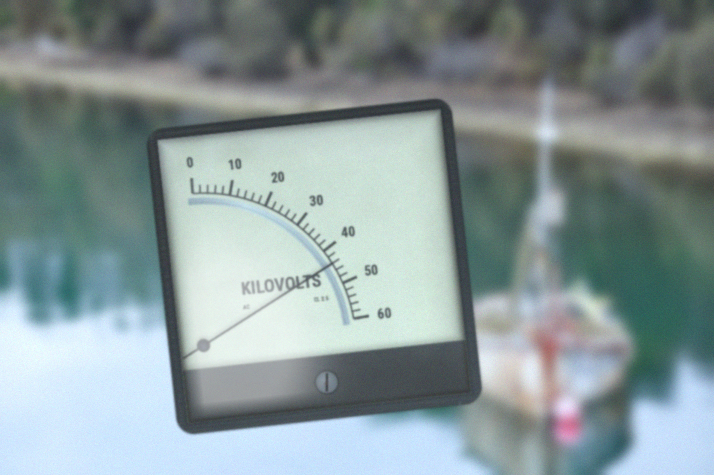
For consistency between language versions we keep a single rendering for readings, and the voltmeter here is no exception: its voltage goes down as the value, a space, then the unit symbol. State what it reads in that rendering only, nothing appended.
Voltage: 44 kV
